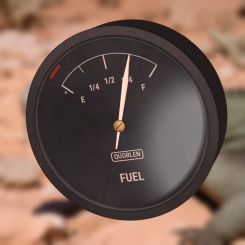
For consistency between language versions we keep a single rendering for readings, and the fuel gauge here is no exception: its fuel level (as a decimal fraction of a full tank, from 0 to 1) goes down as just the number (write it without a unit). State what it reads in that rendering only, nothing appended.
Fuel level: 0.75
